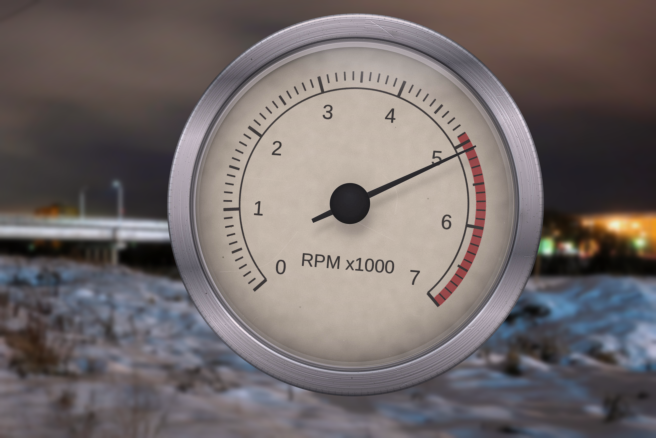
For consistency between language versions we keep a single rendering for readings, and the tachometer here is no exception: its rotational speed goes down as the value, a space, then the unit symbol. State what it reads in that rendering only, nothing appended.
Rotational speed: 5100 rpm
